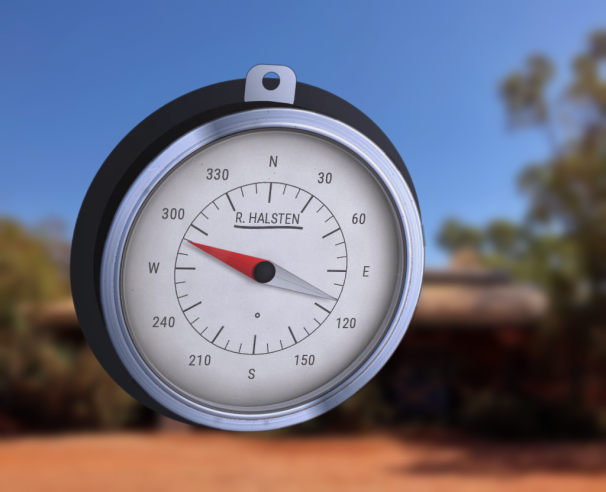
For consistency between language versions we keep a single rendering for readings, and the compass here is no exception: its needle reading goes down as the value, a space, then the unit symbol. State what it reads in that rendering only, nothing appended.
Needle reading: 290 °
